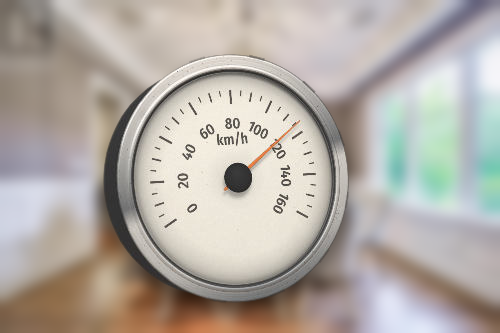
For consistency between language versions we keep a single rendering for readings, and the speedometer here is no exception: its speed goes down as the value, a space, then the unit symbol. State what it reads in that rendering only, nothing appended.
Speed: 115 km/h
